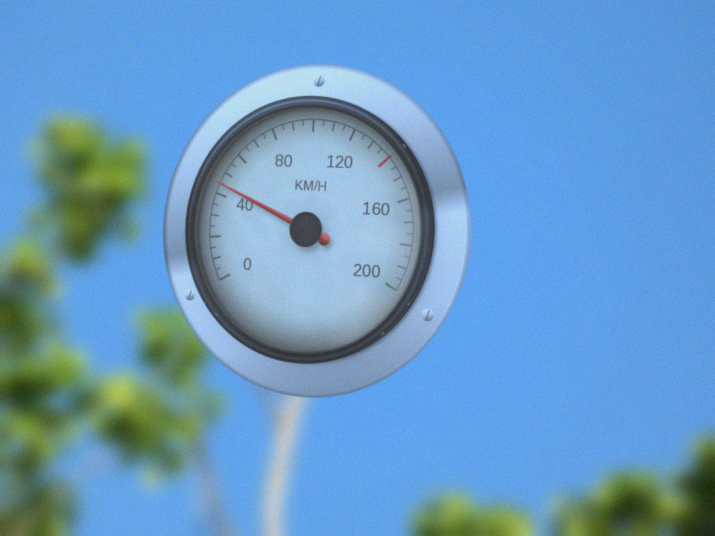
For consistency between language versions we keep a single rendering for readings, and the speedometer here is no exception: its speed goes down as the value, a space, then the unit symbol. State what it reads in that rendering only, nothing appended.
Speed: 45 km/h
